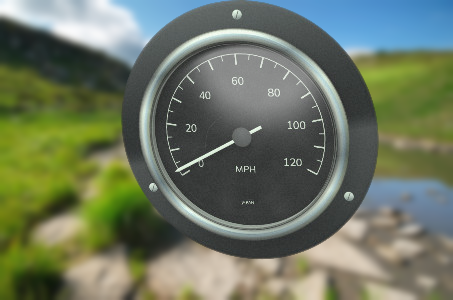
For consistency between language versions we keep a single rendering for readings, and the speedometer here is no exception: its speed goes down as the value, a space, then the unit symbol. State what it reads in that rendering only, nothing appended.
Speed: 2.5 mph
